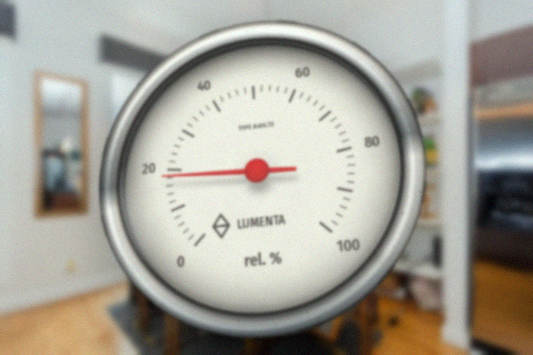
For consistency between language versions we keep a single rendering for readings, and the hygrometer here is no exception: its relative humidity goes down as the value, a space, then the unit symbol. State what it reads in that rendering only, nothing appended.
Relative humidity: 18 %
